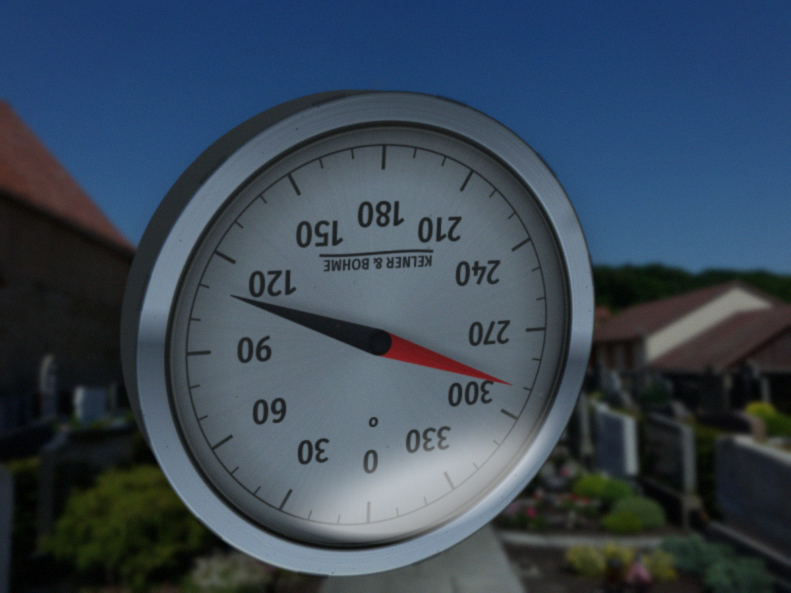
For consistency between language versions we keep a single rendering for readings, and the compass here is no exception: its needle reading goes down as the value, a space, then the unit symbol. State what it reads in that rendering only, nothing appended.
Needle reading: 290 °
